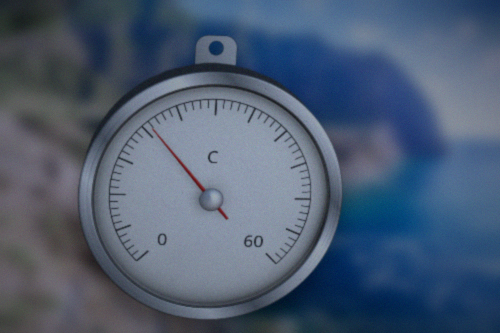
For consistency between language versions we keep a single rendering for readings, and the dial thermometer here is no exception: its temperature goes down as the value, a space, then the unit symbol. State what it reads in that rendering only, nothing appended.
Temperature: 21 °C
